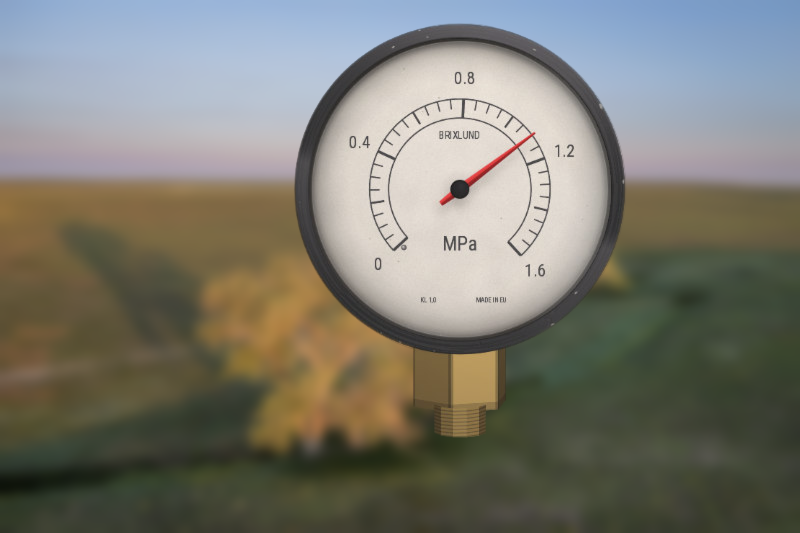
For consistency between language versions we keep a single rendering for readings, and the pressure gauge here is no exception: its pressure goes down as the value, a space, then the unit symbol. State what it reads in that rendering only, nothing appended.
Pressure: 1.1 MPa
